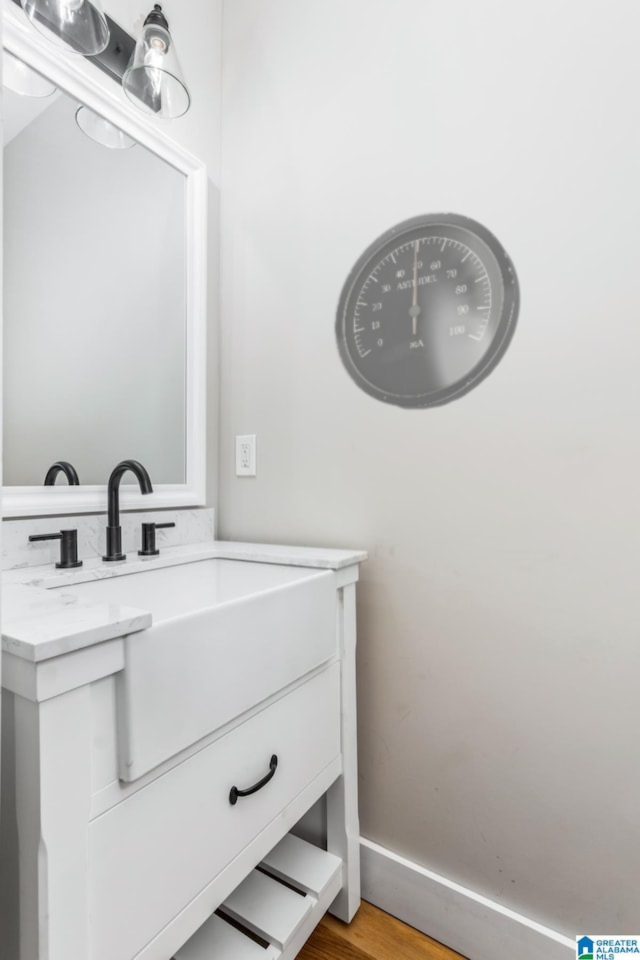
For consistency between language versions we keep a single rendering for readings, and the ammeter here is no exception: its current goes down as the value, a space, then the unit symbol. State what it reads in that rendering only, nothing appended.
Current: 50 mA
